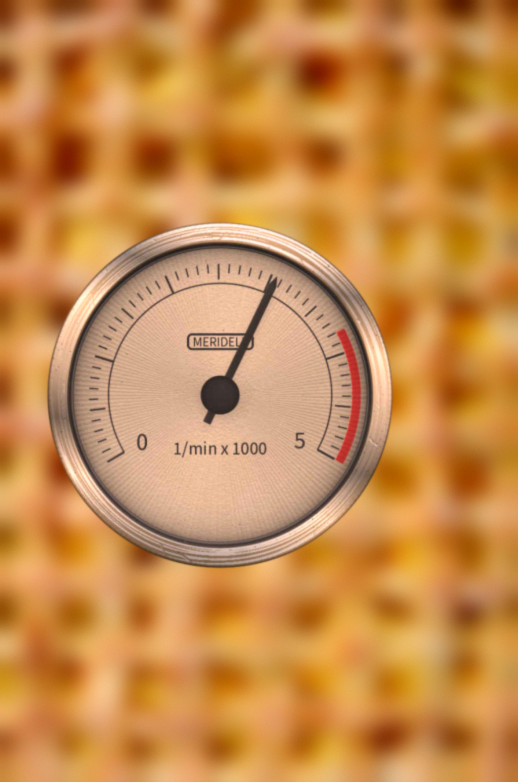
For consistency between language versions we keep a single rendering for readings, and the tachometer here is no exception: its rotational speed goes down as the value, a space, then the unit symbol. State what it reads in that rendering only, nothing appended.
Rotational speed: 3050 rpm
